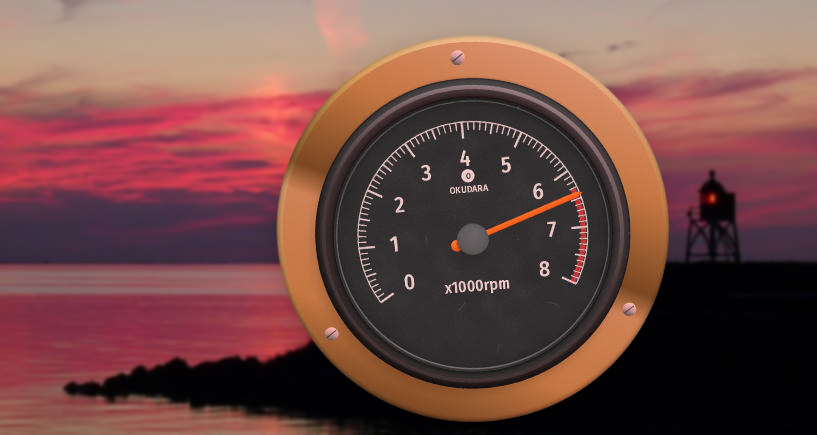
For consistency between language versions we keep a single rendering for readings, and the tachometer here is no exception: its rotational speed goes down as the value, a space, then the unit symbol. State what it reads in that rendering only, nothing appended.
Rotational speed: 6400 rpm
